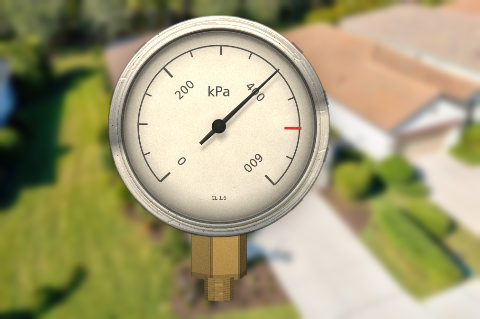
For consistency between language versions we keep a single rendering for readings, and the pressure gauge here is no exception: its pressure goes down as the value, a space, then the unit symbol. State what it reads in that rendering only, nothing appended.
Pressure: 400 kPa
